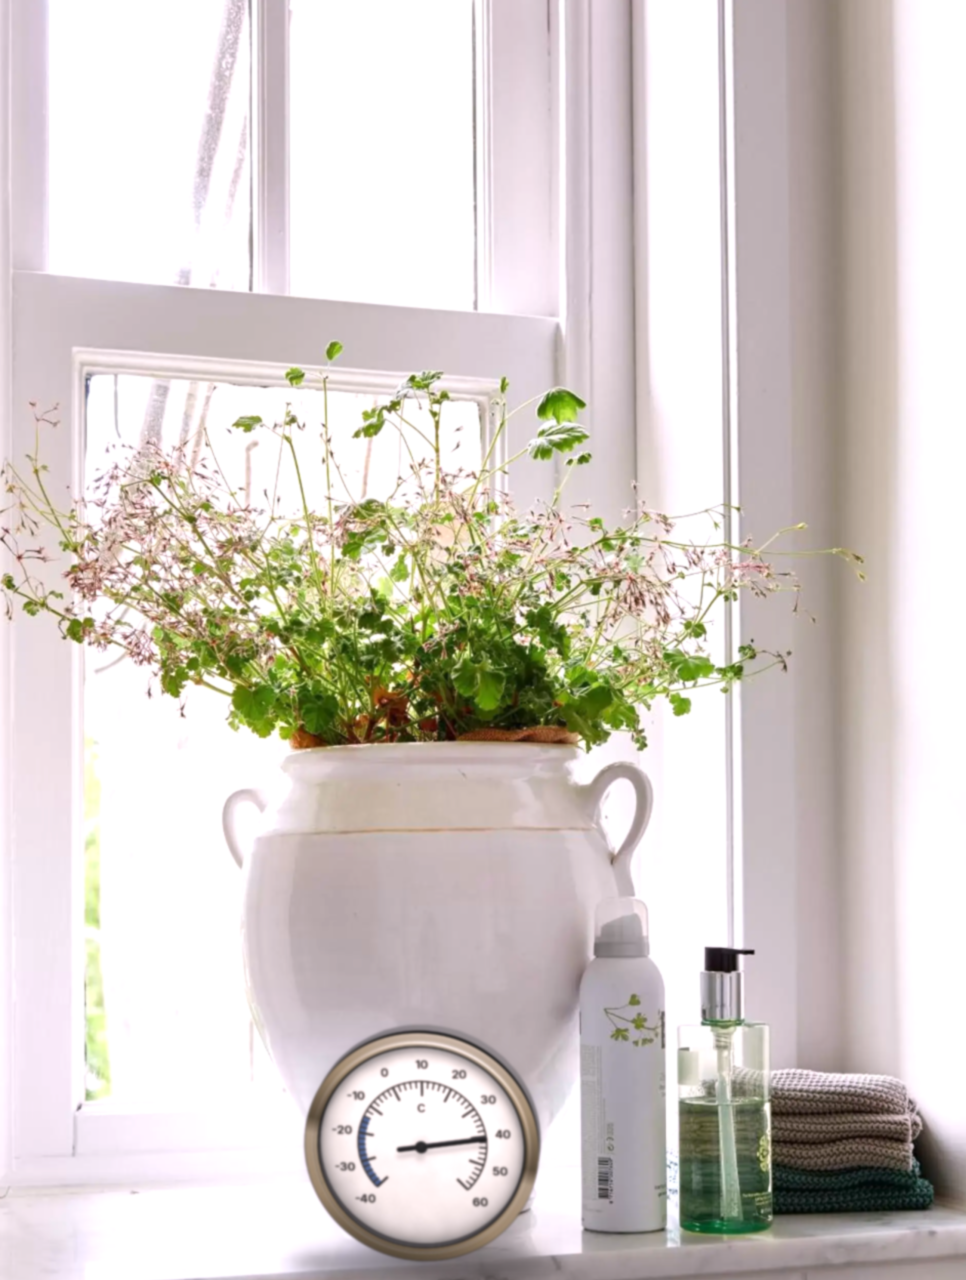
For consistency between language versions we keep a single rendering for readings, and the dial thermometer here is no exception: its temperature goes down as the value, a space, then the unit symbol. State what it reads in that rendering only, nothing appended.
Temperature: 40 °C
